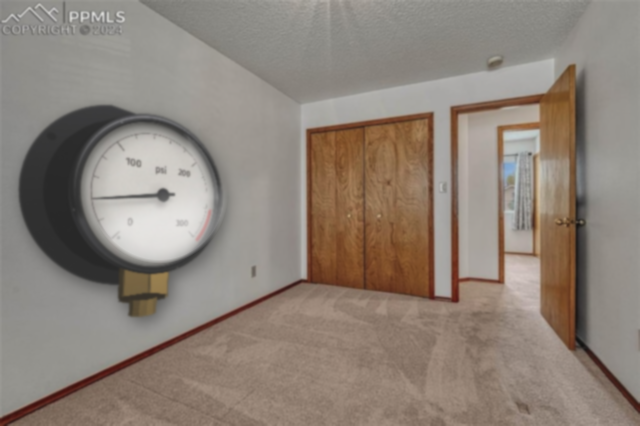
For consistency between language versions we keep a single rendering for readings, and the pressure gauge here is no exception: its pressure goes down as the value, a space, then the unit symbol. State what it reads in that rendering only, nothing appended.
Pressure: 40 psi
